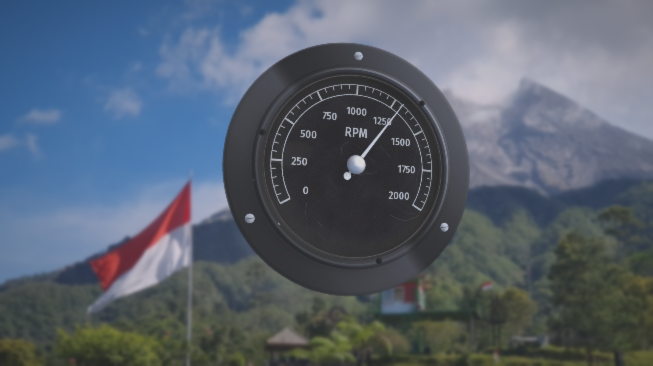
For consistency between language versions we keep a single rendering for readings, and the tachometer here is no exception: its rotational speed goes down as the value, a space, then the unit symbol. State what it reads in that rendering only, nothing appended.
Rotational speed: 1300 rpm
